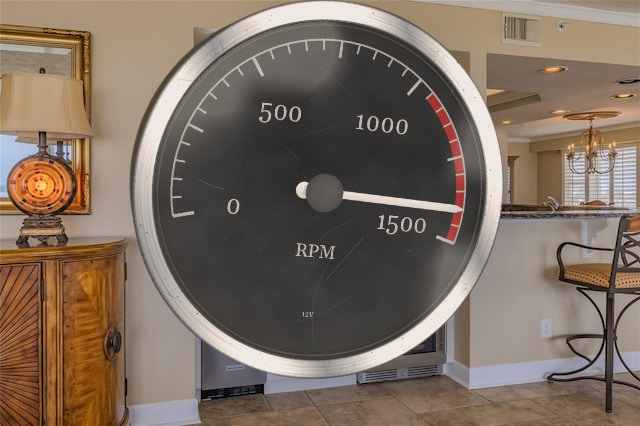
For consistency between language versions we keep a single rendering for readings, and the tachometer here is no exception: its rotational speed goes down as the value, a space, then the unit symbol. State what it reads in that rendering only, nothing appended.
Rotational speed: 1400 rpm
